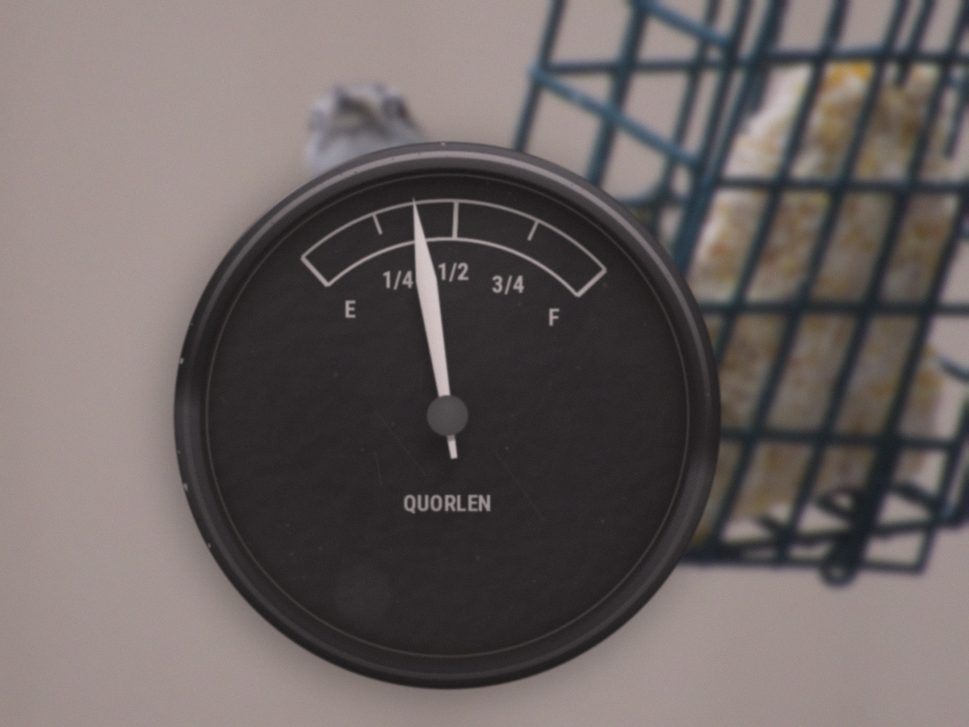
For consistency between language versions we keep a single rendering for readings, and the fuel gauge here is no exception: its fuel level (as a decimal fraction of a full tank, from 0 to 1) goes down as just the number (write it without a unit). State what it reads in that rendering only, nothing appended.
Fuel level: 0.375
